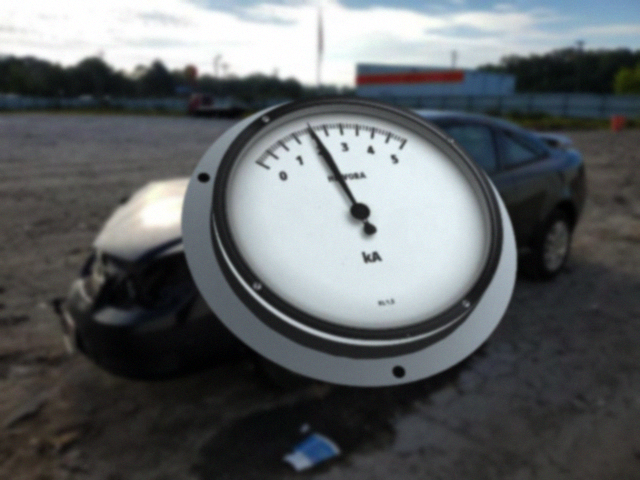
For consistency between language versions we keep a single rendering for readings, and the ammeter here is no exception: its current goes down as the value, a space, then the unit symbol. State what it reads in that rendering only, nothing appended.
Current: 2 kA
